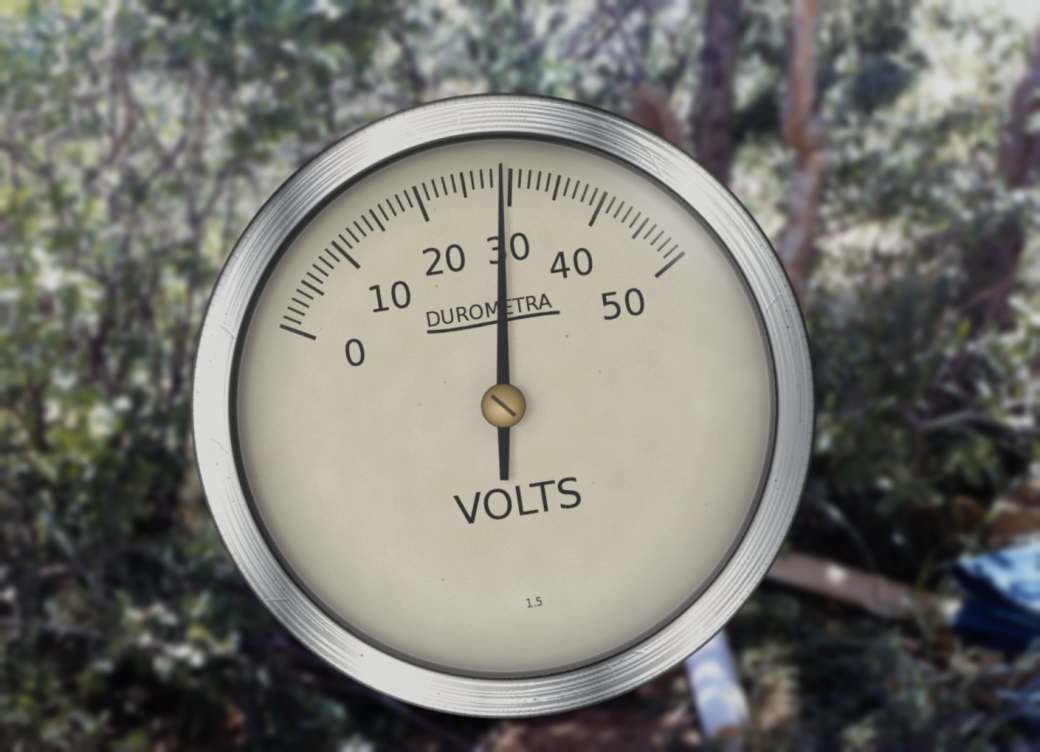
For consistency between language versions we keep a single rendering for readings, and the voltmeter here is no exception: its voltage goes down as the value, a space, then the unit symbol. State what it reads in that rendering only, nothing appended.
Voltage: 29 V
